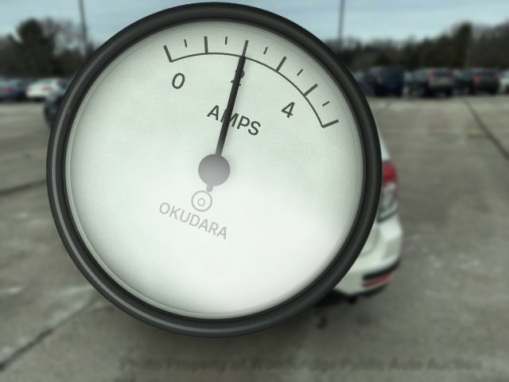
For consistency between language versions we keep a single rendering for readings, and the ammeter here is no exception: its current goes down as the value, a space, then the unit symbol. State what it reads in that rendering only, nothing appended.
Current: 2 A
